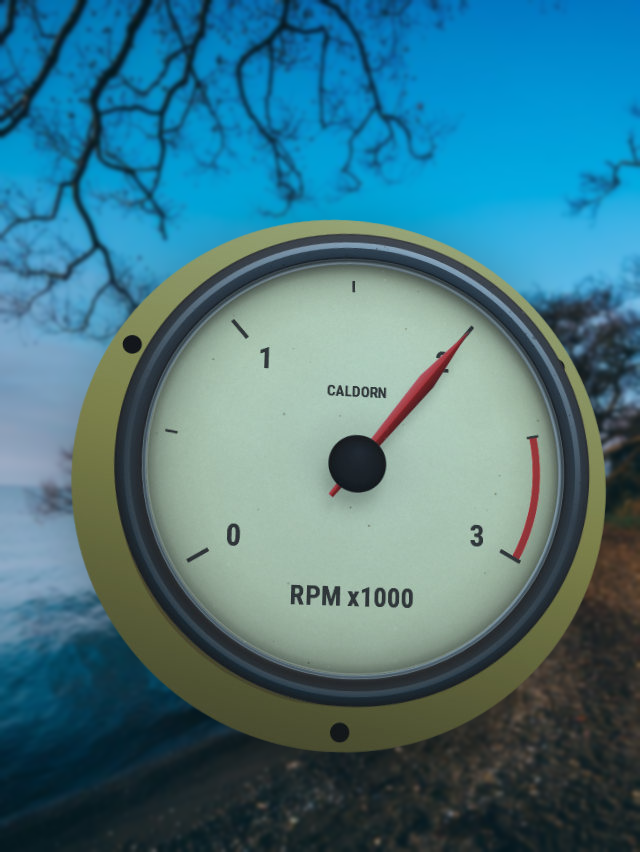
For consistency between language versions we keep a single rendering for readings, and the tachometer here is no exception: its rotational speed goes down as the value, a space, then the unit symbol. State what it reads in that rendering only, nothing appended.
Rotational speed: 2000 rpm
